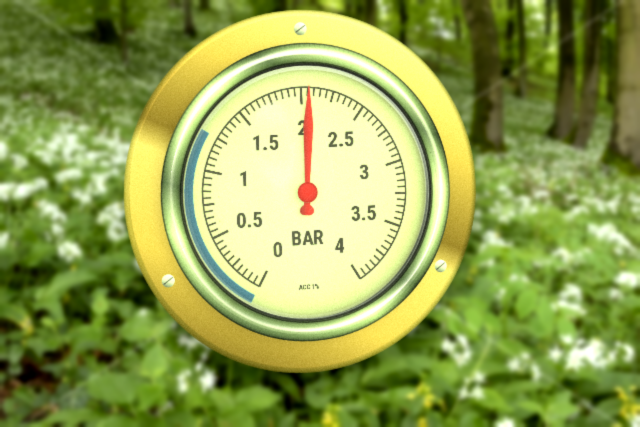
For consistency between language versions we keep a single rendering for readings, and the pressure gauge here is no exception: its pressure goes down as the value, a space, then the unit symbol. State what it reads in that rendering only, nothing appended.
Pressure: 2.05 bar
